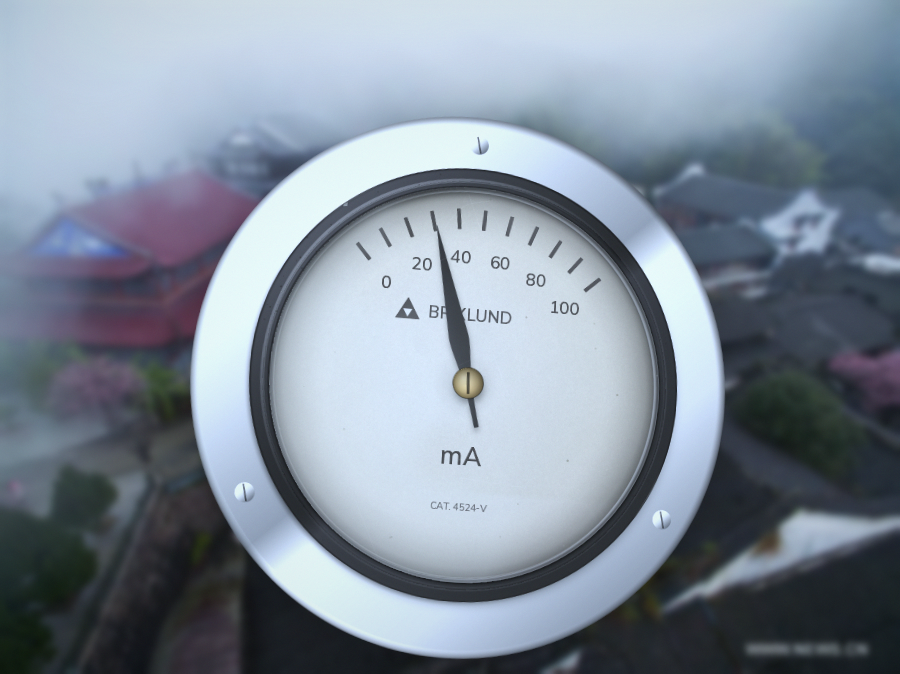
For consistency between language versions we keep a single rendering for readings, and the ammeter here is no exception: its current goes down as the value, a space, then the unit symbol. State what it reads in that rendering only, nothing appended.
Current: 30 mA
